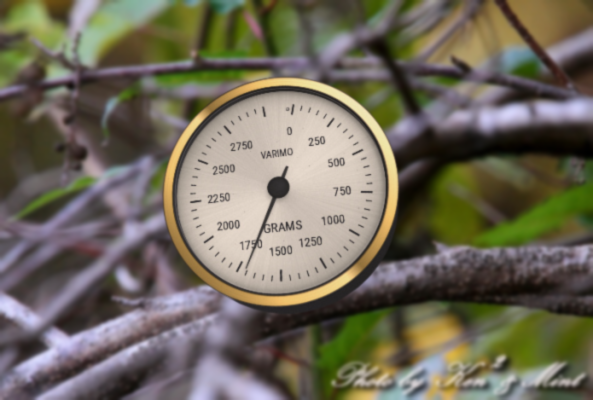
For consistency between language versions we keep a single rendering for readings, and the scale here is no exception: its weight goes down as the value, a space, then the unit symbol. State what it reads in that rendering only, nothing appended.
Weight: 1700 g
